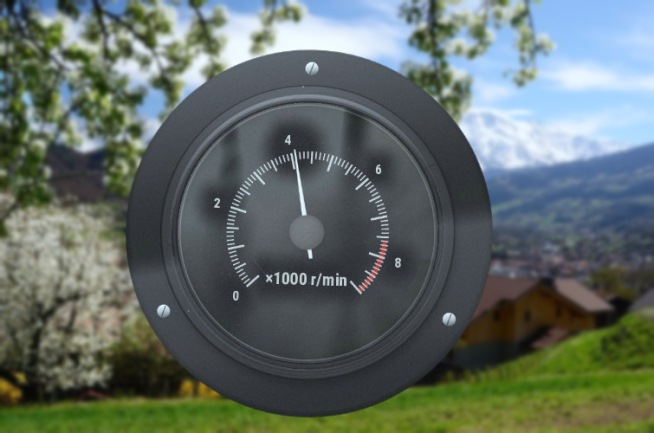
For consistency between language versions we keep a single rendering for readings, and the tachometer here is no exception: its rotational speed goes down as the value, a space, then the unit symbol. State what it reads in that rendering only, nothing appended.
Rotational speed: 4100 rpm
